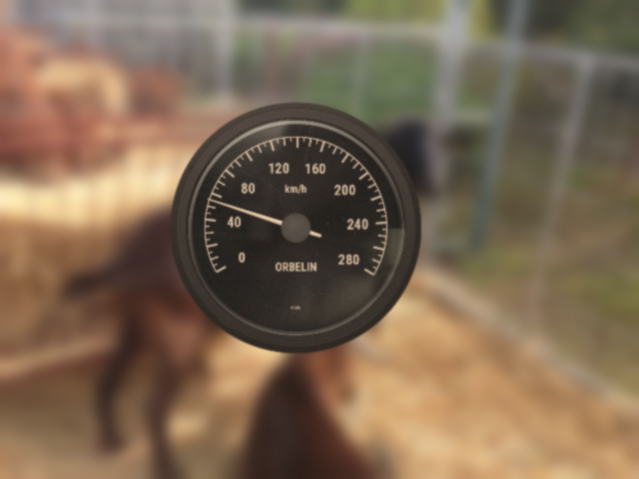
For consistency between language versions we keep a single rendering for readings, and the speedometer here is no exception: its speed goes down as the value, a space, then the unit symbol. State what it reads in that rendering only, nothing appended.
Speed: 55 km/h
